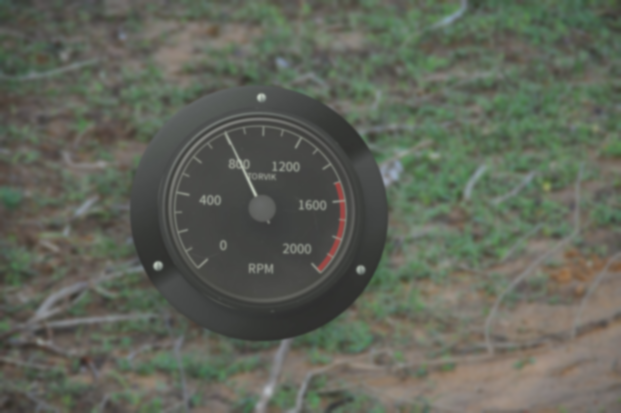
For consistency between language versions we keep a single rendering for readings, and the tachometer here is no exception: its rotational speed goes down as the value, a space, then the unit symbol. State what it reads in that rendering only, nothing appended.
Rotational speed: 800 rpm
